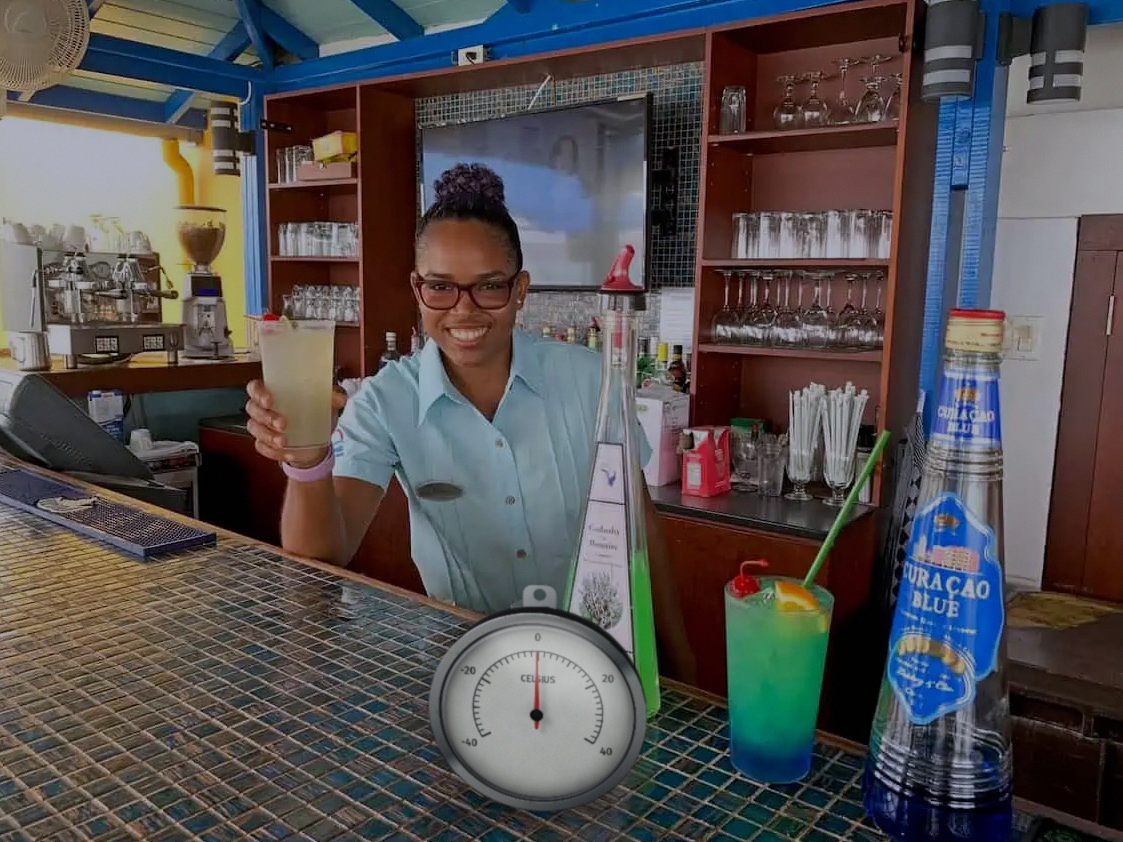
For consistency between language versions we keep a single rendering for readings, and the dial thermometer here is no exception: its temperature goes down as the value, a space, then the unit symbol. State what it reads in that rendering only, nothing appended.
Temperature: 0 °C
